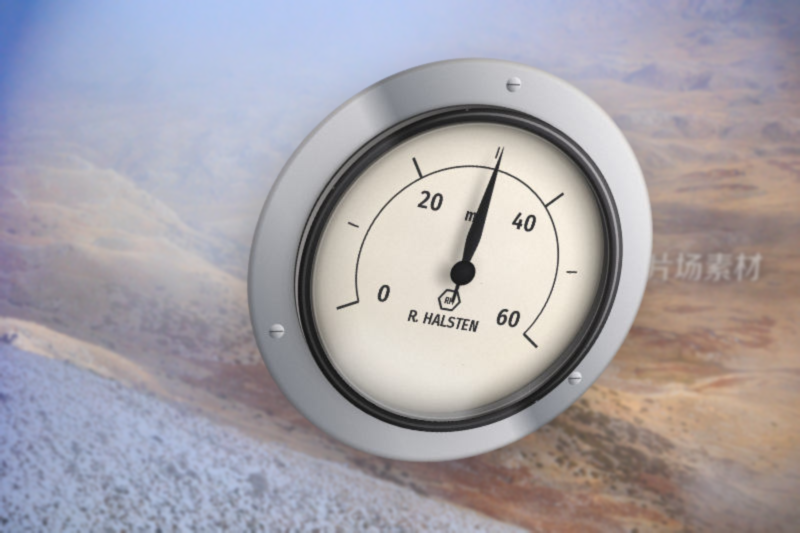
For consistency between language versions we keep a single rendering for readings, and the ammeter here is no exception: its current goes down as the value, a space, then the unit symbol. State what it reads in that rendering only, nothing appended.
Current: 30 mA
